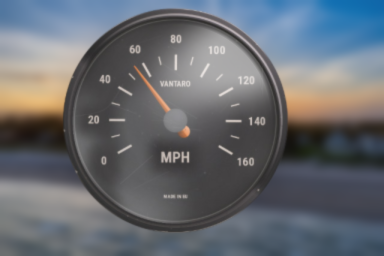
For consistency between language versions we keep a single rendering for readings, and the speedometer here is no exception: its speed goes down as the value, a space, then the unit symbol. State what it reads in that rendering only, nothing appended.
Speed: 55 mph
